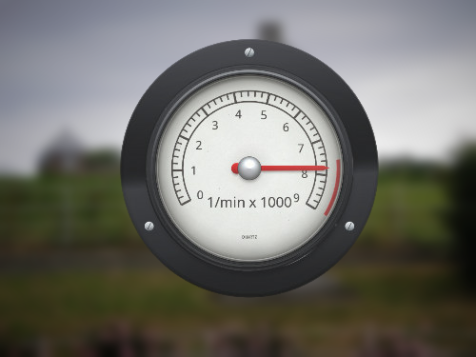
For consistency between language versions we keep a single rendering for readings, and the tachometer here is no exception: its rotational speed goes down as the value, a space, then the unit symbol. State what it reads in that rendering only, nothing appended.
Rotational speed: 7800 rpm
